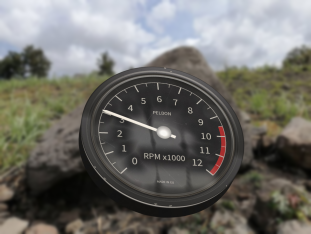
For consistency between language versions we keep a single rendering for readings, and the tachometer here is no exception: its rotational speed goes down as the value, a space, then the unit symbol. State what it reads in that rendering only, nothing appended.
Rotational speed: 3000 rpm
